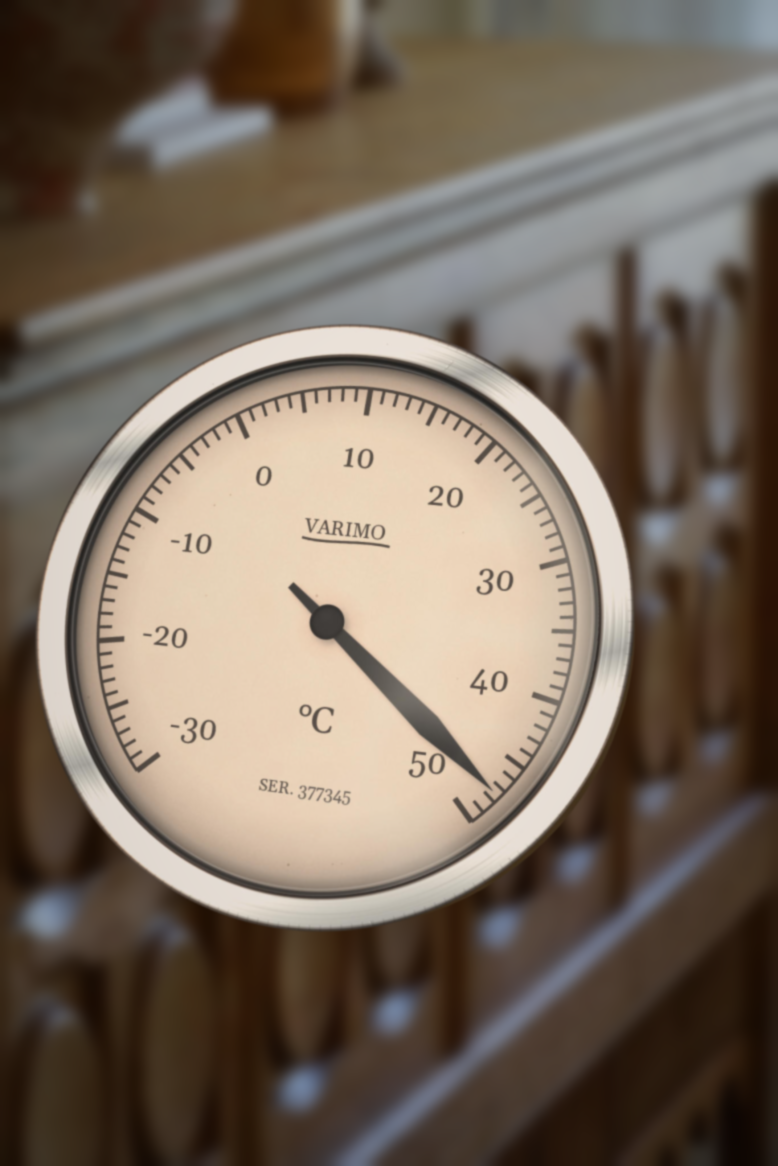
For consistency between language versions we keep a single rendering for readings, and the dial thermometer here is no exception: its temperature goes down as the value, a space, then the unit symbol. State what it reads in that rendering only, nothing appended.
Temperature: 47.5 °C
